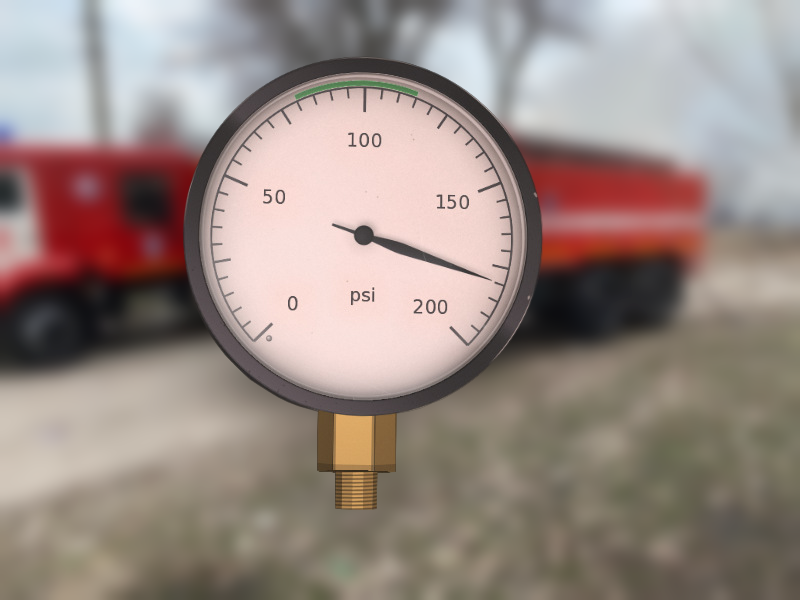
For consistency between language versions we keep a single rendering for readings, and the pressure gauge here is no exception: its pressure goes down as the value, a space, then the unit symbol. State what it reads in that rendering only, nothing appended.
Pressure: 180 psi
